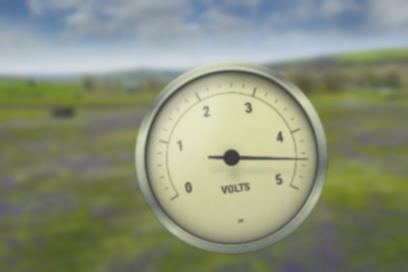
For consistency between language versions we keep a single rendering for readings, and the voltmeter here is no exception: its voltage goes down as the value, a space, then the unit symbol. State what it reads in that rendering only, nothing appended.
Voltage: 4.5 V
